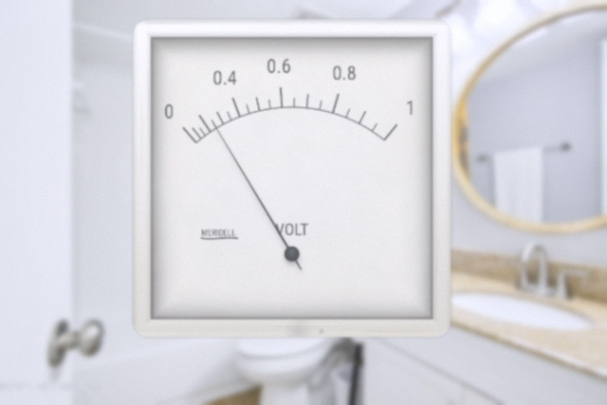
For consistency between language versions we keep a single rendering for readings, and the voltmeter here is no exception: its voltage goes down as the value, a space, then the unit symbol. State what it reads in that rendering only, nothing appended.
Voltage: 0.25 V
